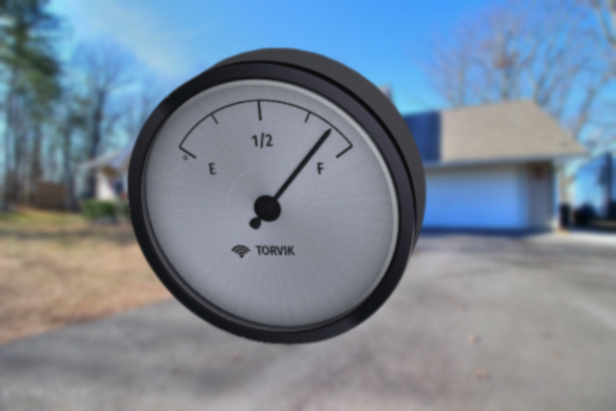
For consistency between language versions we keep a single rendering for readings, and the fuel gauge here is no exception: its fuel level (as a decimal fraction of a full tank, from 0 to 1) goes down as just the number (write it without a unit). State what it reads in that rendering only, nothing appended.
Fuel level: 0.875
